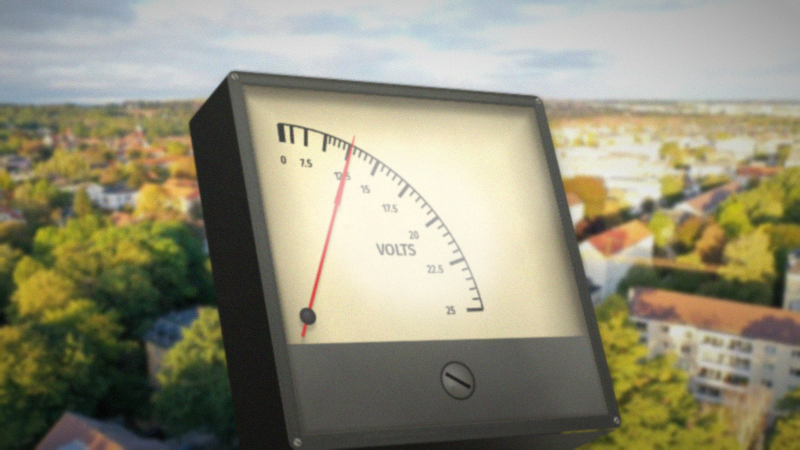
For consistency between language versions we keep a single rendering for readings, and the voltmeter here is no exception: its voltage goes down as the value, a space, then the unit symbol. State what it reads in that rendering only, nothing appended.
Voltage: 12.5 V
